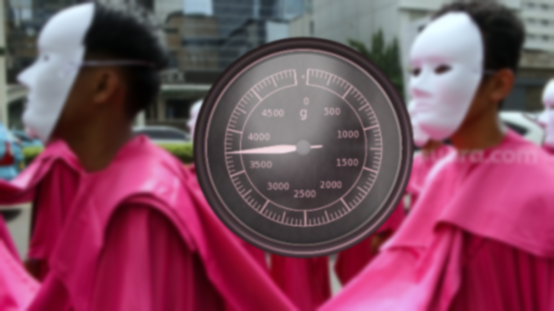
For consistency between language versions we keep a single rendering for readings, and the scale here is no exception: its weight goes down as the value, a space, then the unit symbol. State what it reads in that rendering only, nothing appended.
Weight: 3750 g
